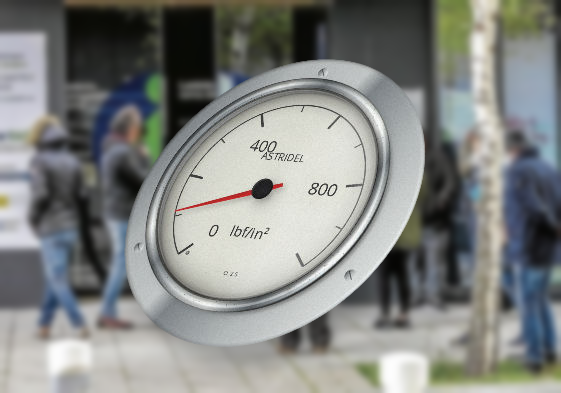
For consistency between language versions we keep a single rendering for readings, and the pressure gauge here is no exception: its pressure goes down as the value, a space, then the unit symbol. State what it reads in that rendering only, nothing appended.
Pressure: 100 psi
